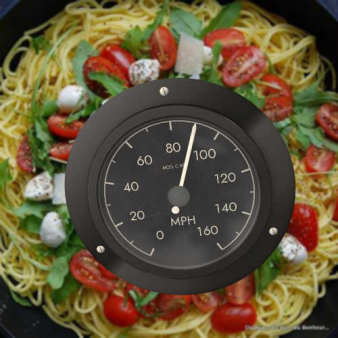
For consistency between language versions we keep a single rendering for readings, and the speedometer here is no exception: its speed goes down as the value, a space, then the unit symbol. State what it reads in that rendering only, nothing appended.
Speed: 90 mph
